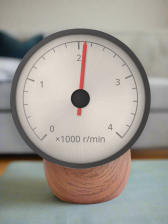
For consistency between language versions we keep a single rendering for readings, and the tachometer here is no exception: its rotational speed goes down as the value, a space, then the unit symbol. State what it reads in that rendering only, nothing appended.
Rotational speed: 2100 rpm
